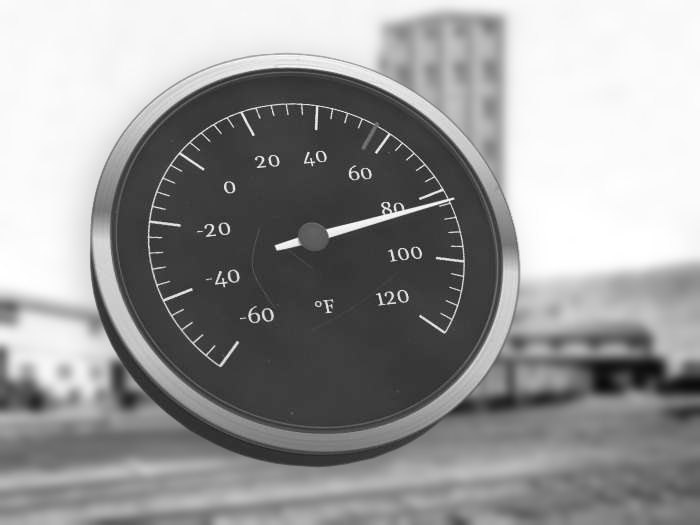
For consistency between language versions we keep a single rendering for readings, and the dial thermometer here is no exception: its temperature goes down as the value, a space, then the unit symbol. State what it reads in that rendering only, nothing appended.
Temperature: 84 °F
